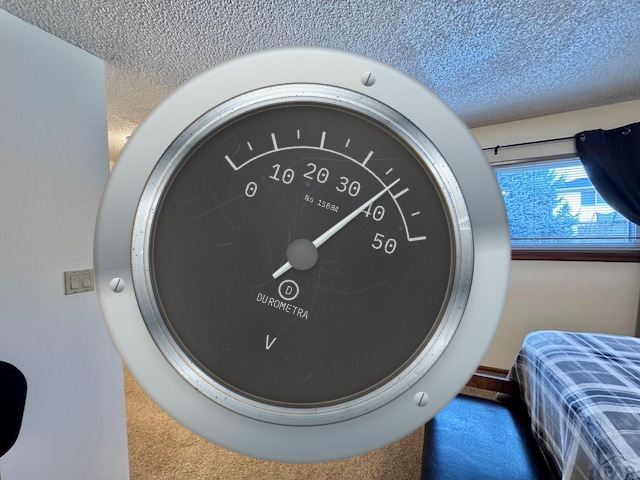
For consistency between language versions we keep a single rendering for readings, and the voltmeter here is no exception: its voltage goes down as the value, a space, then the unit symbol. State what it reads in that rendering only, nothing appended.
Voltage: 37.5 V
